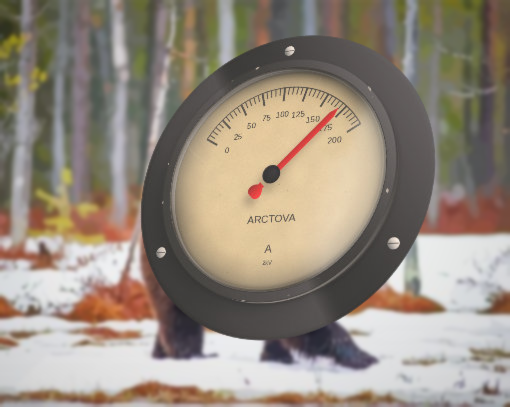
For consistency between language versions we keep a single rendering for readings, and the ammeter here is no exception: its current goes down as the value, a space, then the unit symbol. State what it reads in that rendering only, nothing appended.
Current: 175 A
